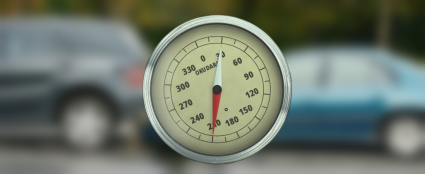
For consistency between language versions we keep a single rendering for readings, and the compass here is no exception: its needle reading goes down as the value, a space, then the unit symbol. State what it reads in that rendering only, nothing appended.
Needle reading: 210 °
